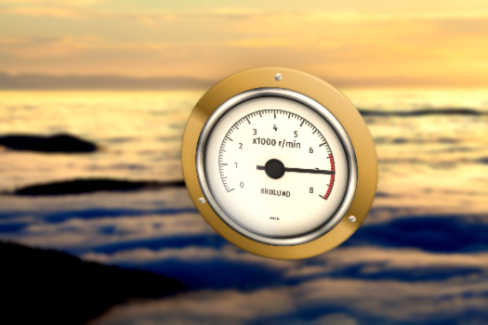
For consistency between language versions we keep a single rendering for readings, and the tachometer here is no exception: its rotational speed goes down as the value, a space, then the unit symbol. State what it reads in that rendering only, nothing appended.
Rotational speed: 7000 rpm
